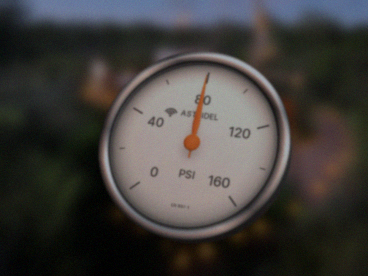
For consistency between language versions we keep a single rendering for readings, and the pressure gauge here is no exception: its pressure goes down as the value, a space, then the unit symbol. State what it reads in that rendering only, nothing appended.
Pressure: 80 psi
